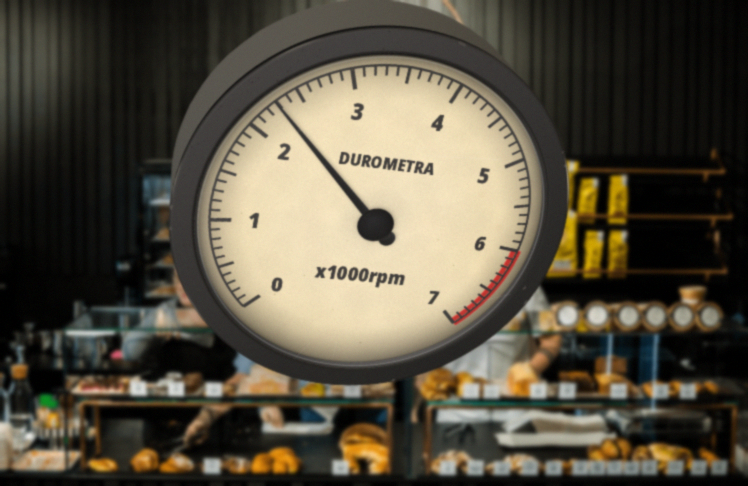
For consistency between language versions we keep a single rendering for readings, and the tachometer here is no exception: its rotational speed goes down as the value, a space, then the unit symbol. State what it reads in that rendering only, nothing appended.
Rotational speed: 2300 rpm
